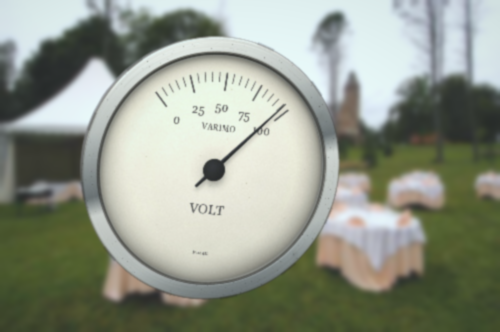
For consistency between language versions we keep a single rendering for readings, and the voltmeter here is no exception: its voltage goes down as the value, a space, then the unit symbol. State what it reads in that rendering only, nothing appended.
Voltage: 95 V
